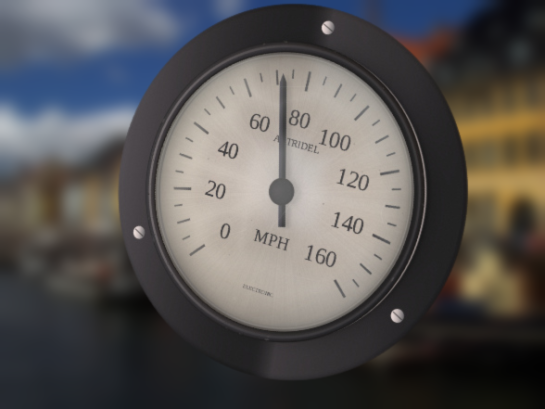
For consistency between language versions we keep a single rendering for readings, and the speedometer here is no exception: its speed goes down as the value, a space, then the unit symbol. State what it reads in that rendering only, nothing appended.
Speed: 72.5 mph
